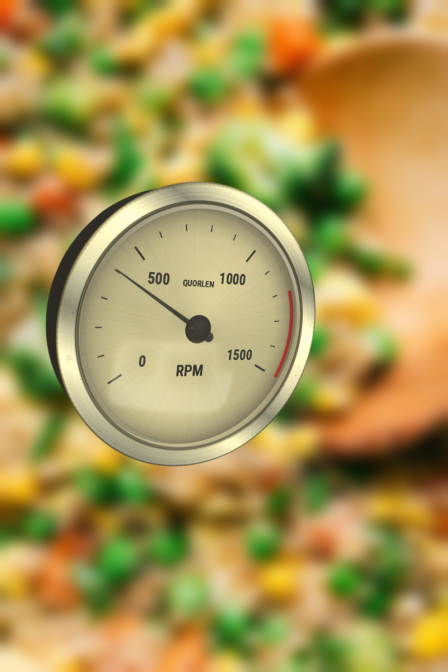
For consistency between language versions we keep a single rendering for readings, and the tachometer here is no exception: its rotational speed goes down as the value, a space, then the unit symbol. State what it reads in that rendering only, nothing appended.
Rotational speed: 400 rpm
